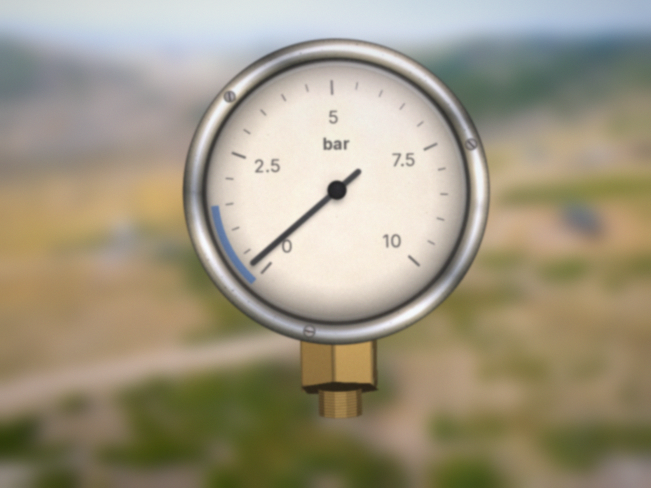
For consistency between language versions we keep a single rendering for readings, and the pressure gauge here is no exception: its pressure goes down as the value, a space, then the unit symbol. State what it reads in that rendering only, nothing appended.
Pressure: 0.25 bar
